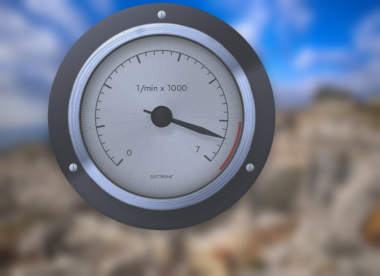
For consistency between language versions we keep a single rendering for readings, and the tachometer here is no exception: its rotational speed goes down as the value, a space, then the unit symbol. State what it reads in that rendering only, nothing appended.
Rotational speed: 6400 rpm
